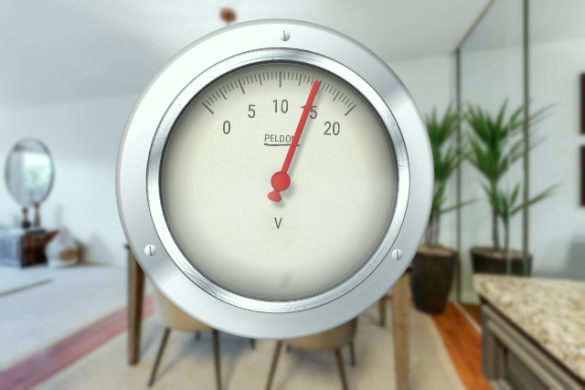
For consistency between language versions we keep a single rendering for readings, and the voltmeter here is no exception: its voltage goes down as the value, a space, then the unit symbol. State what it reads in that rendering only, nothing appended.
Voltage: 14.5 V
